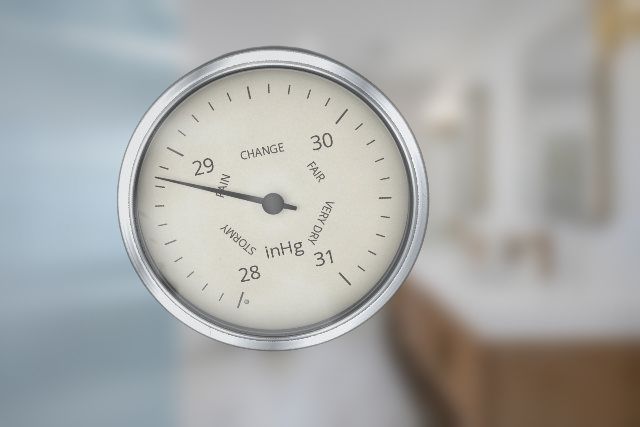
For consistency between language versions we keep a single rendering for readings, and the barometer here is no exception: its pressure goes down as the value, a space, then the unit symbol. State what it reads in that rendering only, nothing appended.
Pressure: 28.85 inHg
